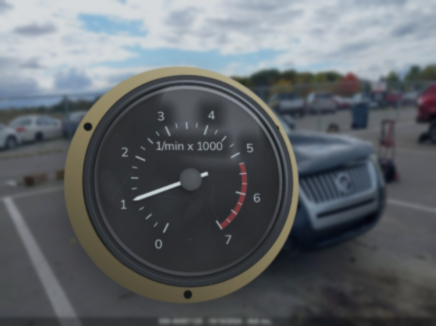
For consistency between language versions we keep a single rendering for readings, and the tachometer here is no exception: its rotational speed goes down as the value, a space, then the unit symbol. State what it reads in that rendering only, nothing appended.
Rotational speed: 1000 rpm
